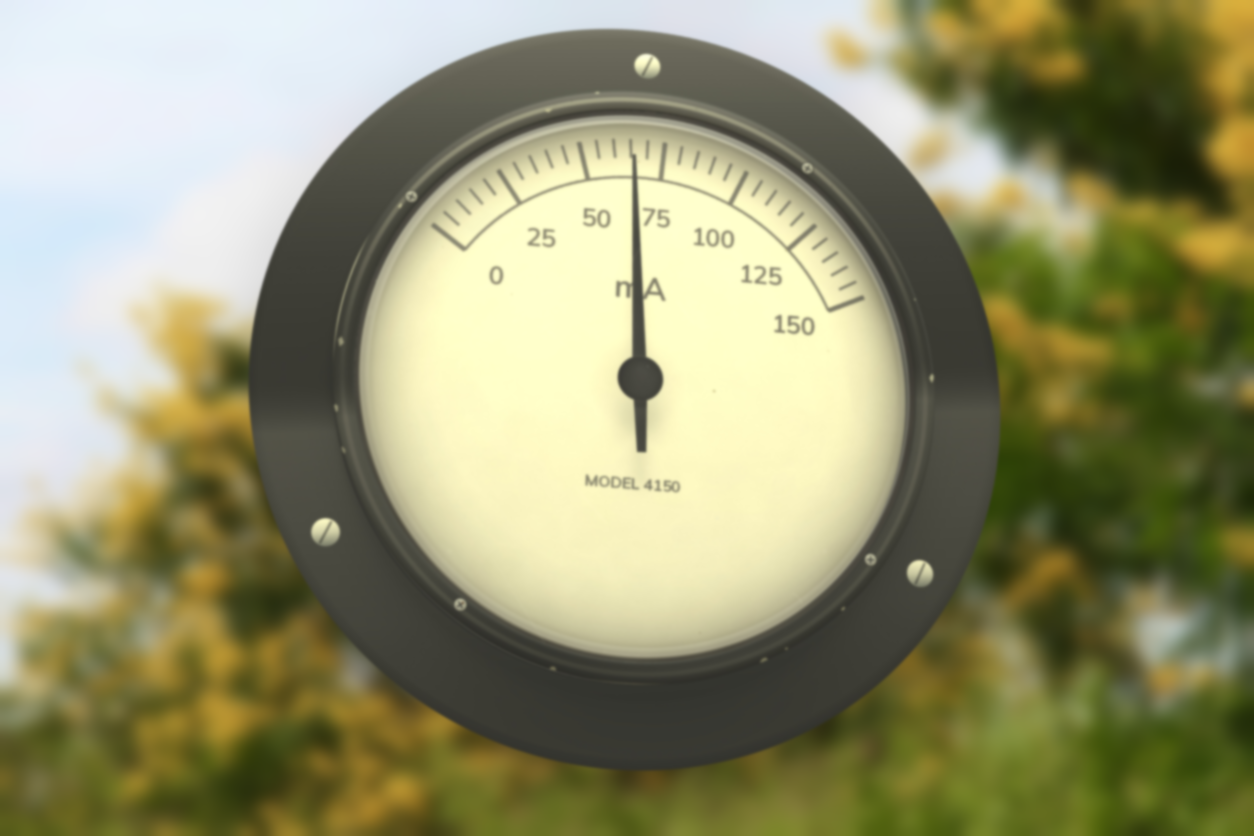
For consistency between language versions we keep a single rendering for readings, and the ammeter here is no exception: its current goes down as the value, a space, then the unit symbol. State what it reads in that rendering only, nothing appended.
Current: 65 mA
